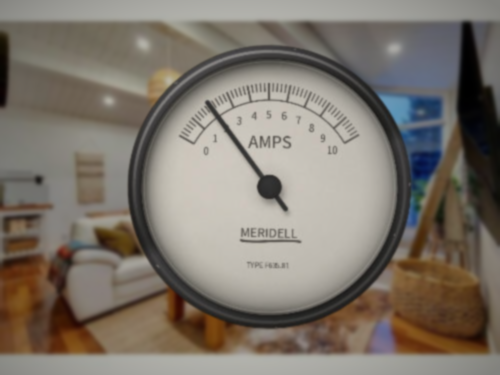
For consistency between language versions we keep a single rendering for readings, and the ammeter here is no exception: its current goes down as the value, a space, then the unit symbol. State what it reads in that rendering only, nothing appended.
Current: 2 A
